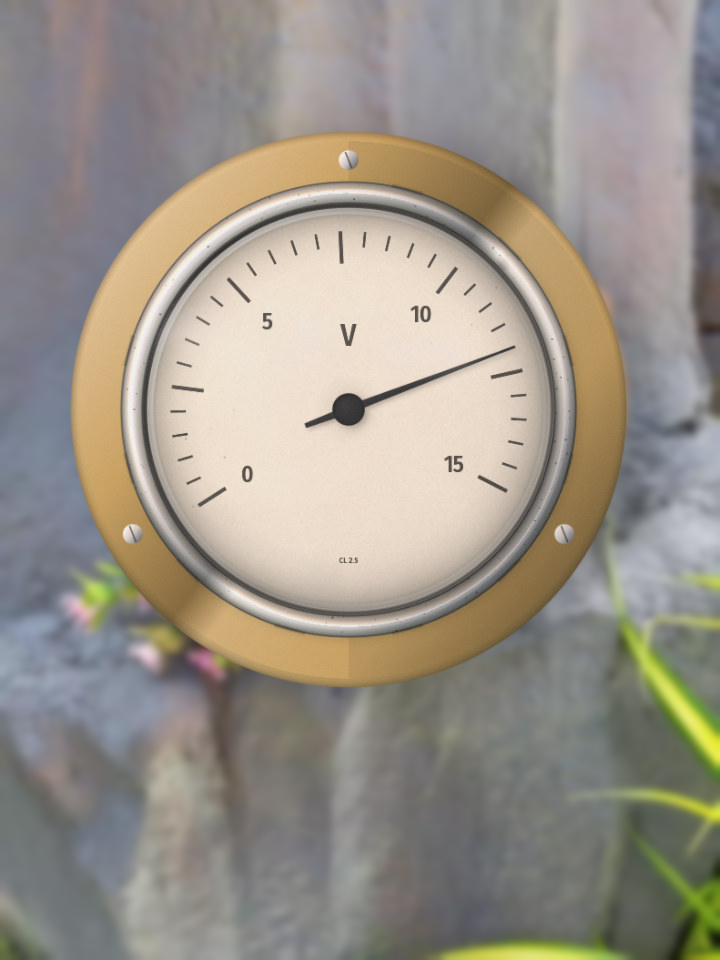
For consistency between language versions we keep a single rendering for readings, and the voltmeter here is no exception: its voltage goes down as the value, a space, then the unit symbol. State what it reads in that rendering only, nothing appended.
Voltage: 12 V
